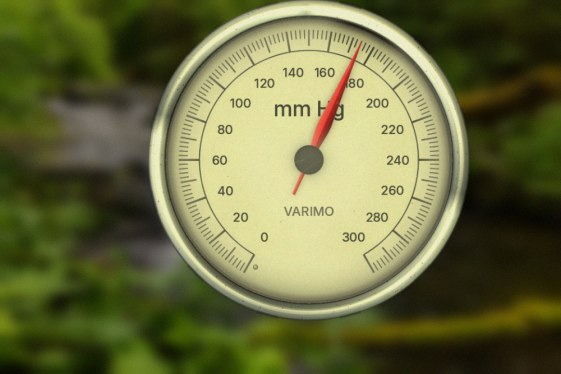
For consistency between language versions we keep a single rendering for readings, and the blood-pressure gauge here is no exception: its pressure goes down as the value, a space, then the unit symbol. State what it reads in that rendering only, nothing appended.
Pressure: 174 mmHg
